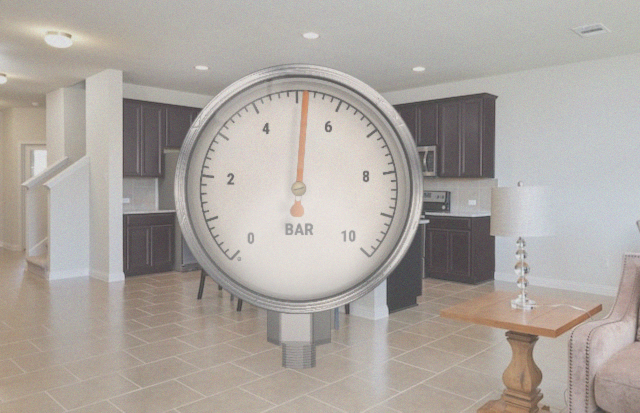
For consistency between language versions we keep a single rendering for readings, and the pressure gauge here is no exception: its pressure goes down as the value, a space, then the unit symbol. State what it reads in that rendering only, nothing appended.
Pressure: 5.2 bar
